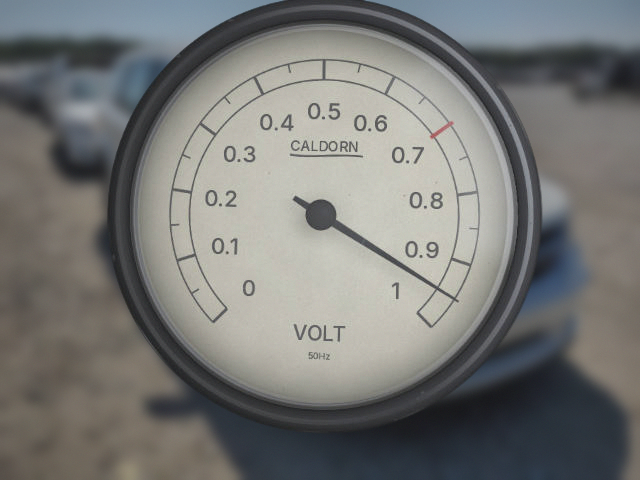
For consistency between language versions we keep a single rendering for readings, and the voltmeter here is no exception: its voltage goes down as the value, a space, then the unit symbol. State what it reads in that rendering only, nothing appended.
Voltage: 0.95 V
